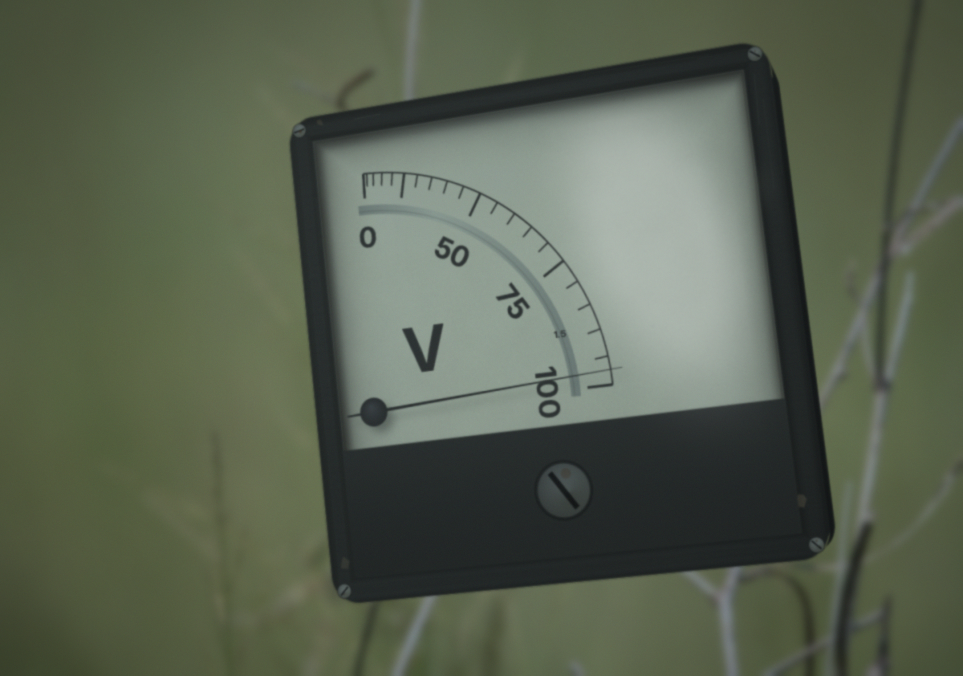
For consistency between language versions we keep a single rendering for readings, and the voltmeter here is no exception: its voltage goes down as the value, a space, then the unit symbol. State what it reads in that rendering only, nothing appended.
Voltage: 97.5 V
